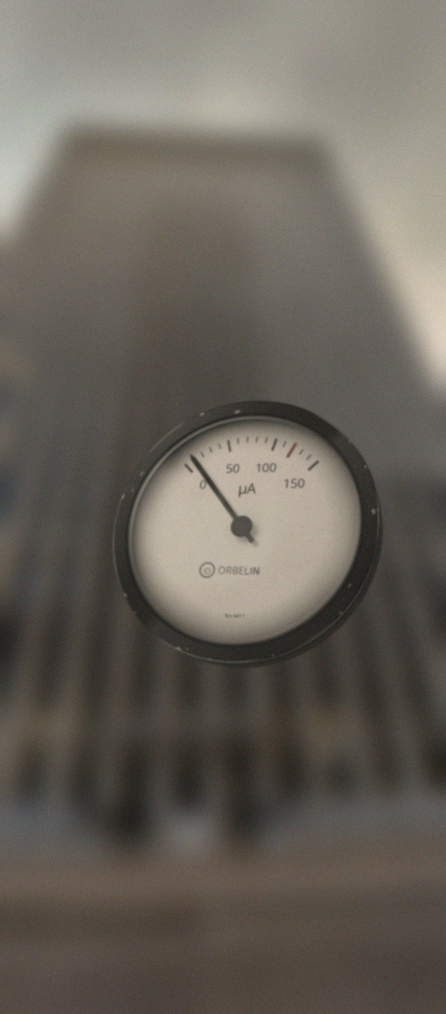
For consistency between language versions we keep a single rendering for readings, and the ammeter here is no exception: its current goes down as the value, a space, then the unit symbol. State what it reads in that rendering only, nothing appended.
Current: 10 µA
